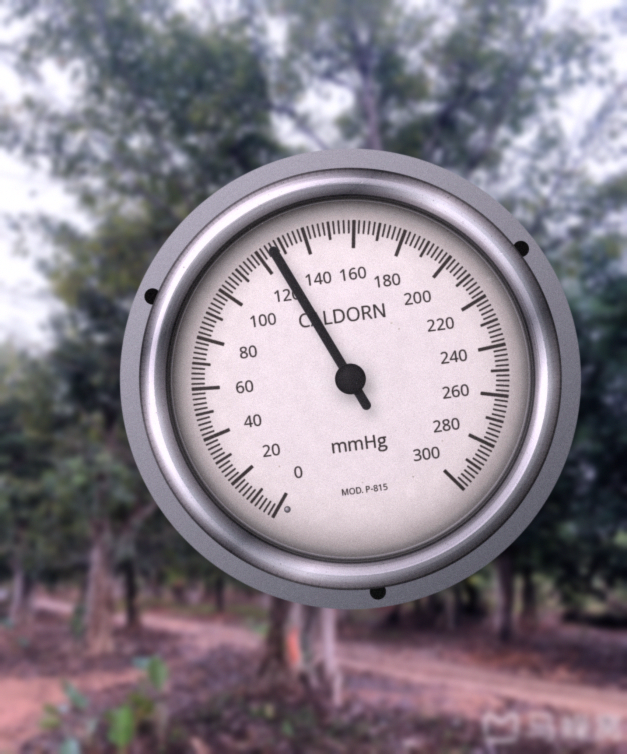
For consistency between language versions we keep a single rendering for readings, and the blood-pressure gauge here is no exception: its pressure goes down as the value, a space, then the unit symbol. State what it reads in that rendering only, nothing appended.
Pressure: 126 mmHg
